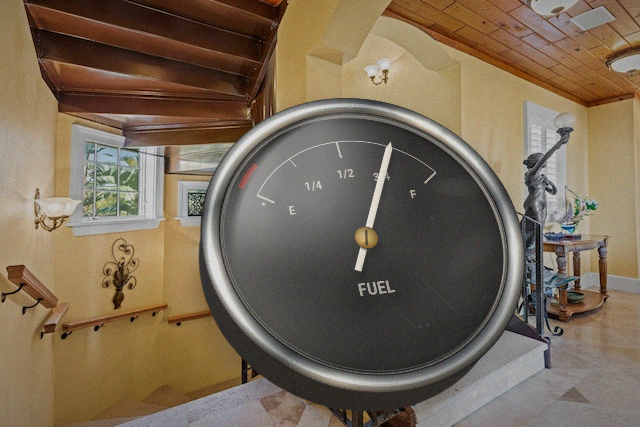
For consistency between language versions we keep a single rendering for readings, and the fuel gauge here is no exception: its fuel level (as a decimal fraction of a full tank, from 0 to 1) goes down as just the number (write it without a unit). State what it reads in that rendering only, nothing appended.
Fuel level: 0.75
